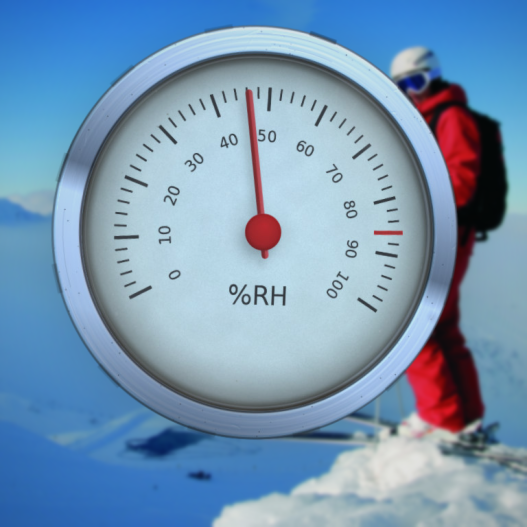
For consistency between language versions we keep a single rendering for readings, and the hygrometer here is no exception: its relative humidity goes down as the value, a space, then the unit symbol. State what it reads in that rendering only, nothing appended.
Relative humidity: 46 %
